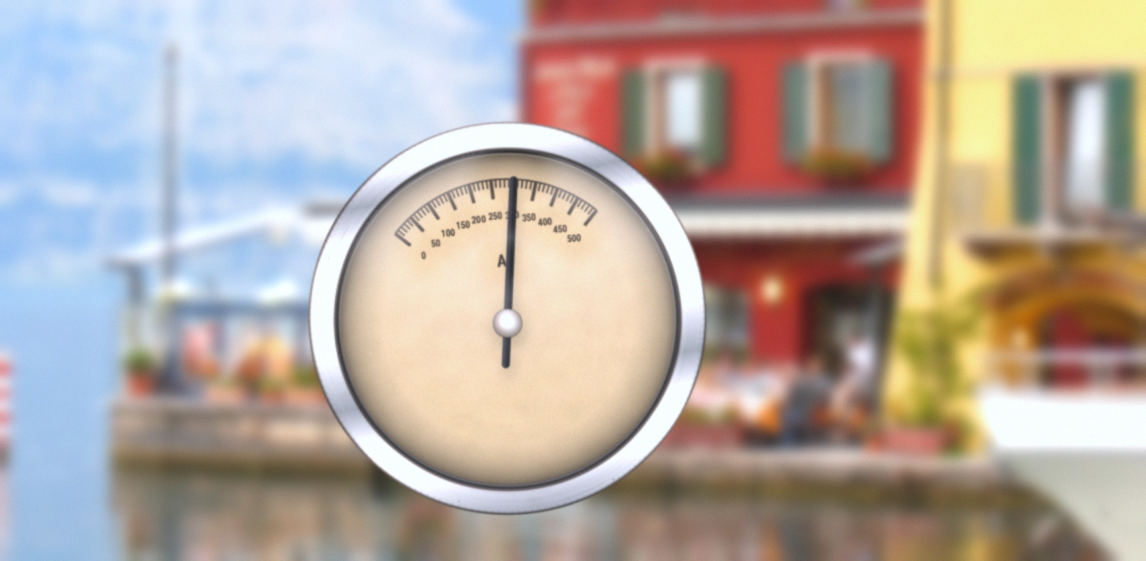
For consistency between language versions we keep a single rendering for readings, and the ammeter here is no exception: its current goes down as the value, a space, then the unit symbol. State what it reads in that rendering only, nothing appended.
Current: 300 A
